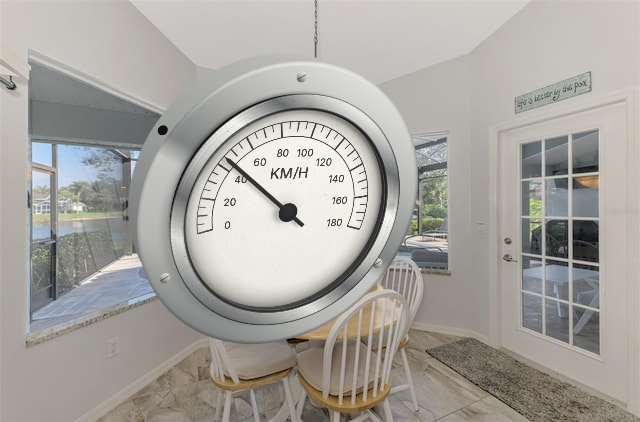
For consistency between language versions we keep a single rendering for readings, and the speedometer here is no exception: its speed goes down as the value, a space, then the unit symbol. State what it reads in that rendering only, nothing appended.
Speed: 45 km/h
